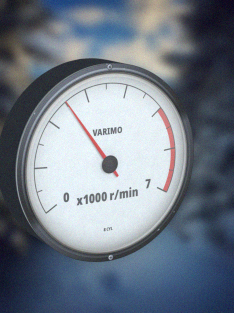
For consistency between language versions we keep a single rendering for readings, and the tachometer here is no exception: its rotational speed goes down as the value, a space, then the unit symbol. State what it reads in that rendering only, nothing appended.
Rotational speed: 2500 rpm
